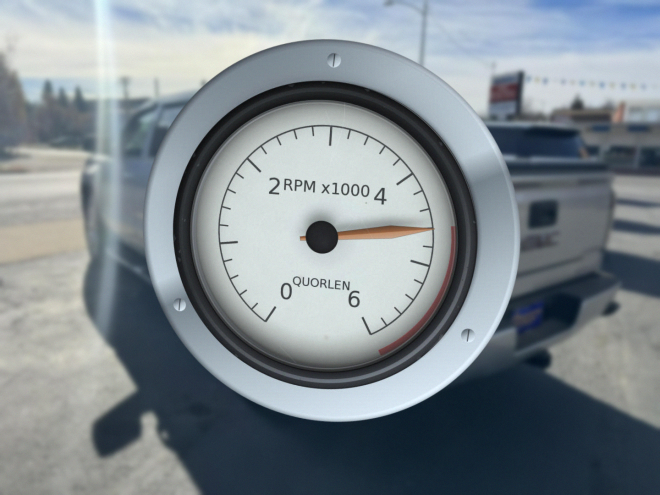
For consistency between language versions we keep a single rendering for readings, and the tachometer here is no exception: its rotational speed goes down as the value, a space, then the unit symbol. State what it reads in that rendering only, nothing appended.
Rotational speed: 4600 rpm
